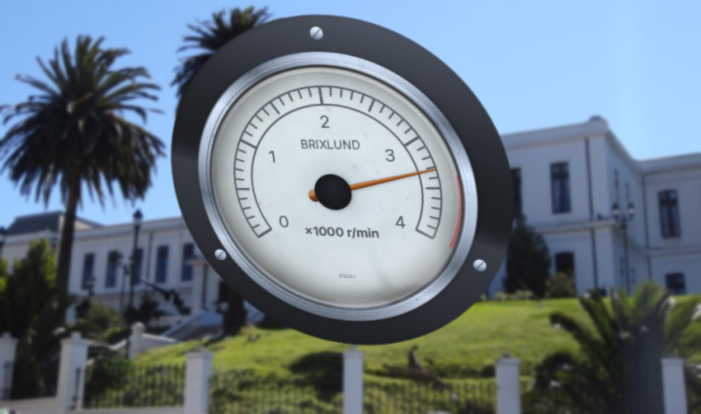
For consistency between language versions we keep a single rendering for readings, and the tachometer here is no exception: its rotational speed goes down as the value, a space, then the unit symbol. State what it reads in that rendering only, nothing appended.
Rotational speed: 3300 rpm
